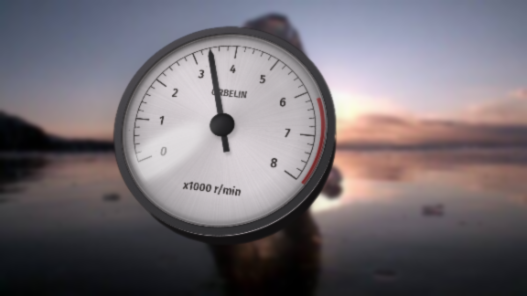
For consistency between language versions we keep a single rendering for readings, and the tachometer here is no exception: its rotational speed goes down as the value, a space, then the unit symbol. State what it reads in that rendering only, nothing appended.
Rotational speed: 3400 rpm
